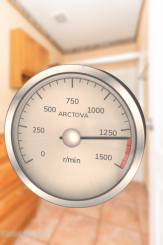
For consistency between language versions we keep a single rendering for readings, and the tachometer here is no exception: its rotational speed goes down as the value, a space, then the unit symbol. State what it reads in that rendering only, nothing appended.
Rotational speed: 1300 rpm
